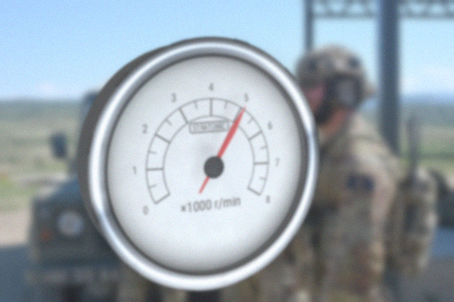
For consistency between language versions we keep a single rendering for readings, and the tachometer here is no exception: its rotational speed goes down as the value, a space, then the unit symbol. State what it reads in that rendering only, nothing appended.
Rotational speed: 5000 rpm
